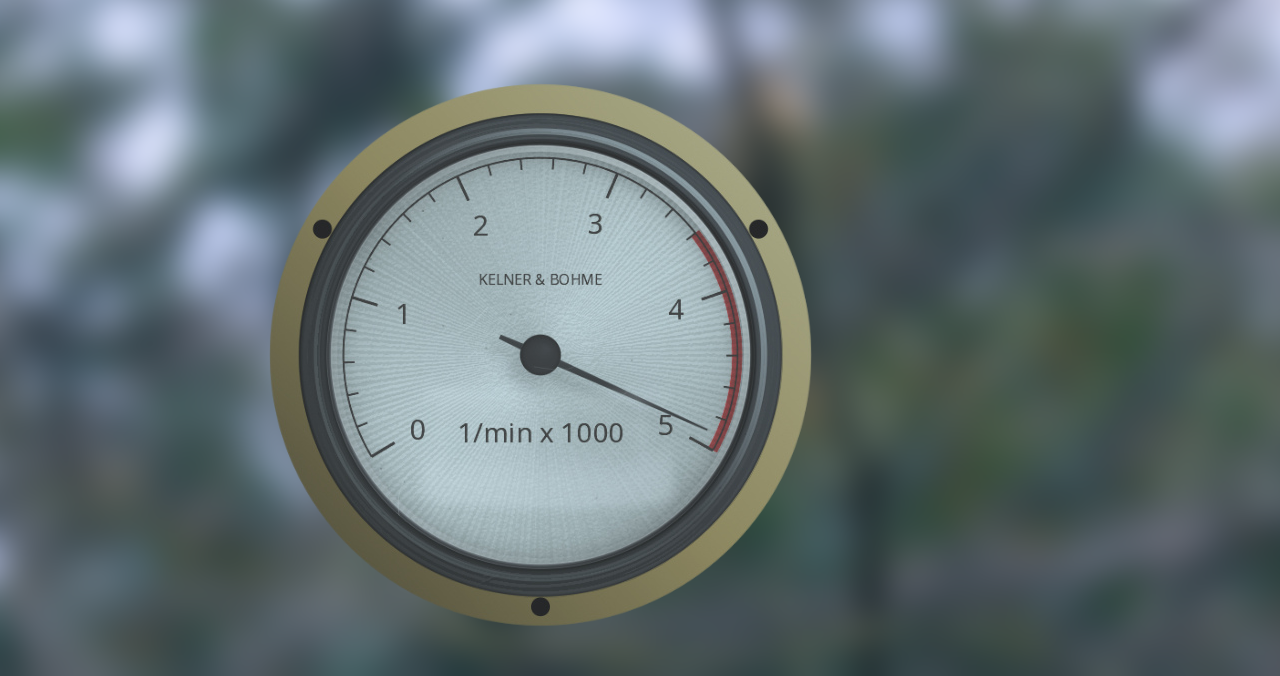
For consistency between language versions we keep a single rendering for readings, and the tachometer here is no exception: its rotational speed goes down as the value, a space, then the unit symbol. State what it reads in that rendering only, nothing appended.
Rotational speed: 4900 rpm
